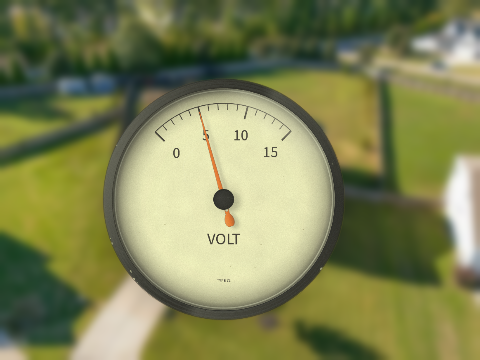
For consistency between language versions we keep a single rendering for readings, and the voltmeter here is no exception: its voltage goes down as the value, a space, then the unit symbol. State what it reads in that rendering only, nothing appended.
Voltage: 5 V
